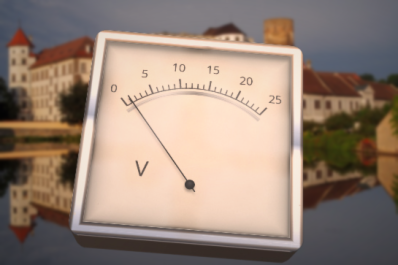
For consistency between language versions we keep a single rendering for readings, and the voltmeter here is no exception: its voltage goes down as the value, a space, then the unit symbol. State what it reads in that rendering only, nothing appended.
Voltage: 1 V
